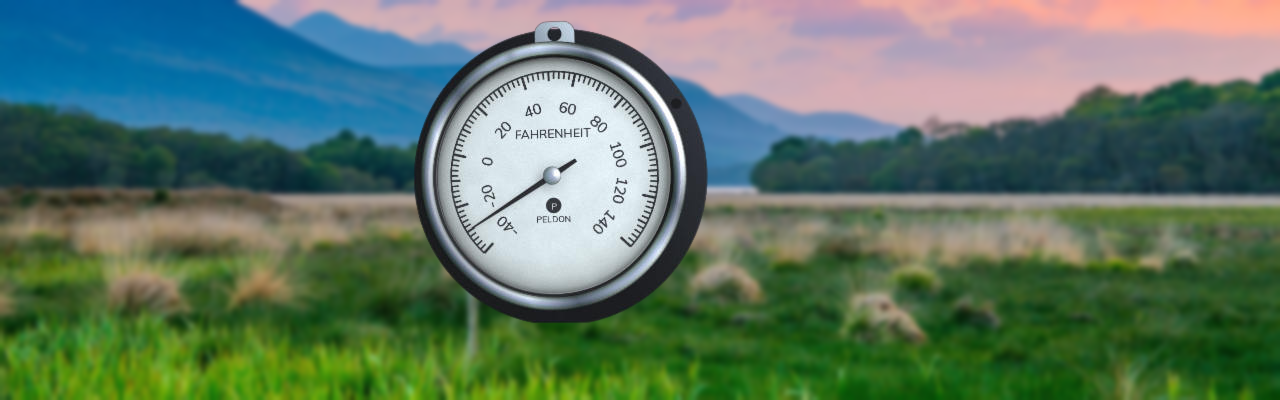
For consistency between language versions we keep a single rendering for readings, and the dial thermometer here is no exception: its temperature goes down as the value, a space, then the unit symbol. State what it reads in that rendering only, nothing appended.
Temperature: -30 °F
